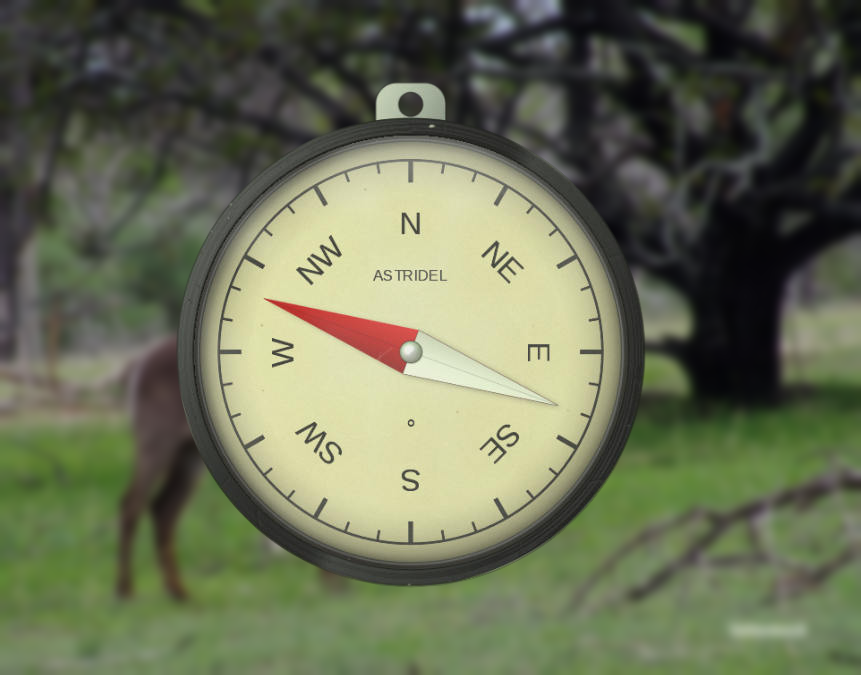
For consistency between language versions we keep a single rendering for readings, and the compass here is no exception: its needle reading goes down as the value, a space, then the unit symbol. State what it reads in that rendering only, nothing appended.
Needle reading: 290 °
